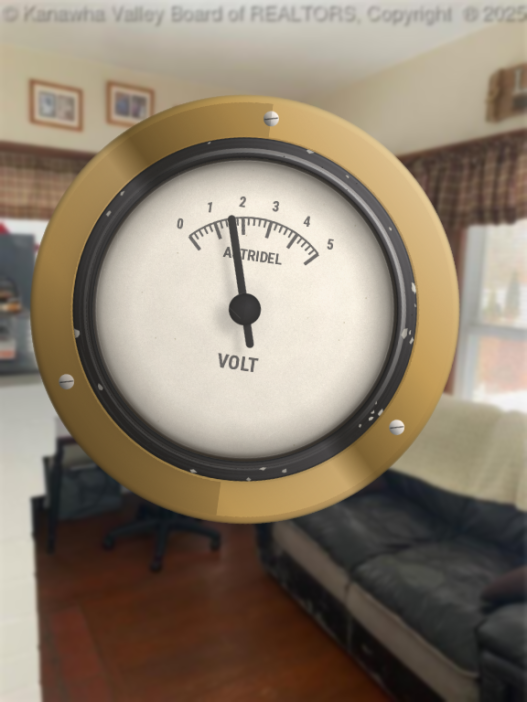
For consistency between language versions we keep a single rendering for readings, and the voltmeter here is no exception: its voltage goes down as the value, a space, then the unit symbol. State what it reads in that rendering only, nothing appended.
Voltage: 1.6 V
